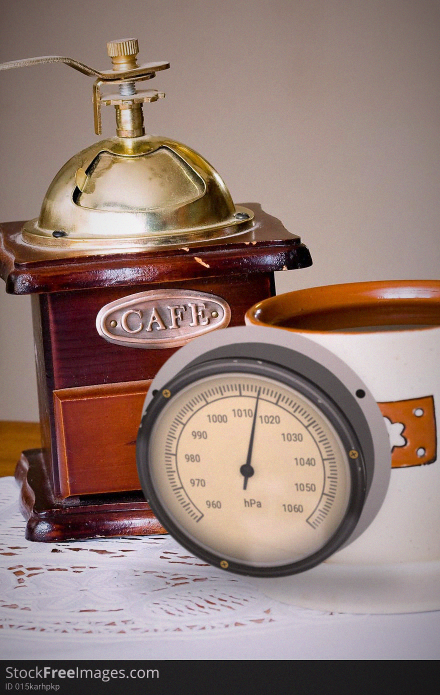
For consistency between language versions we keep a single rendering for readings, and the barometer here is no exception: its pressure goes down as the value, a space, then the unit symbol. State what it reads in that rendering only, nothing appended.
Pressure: 1015 hPa
